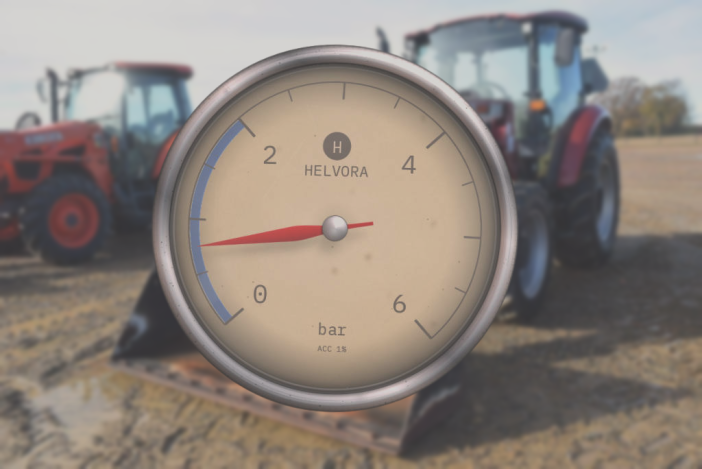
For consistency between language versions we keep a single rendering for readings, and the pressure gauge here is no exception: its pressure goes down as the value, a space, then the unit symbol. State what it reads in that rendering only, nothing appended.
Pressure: 0.75 bar
